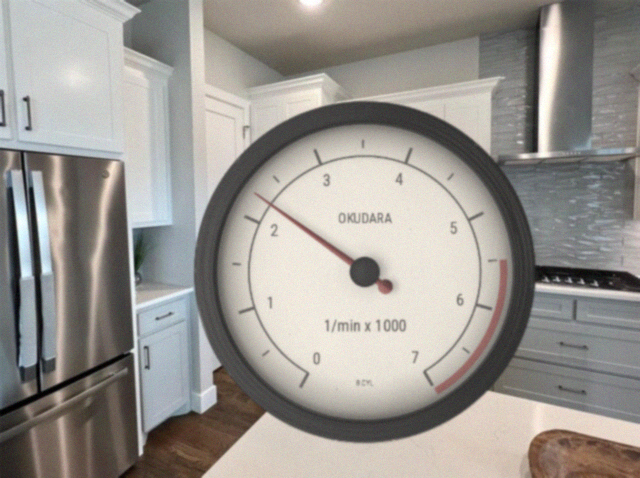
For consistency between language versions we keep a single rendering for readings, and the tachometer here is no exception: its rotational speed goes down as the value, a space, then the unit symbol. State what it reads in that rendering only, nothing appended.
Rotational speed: 2250 rpm
